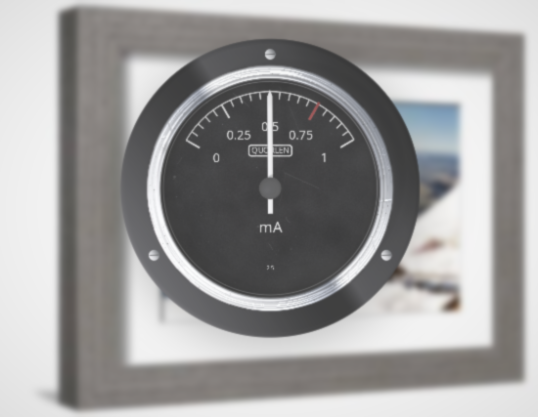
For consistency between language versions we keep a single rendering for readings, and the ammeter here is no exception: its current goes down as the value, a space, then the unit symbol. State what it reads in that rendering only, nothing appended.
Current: 0.5 mA
